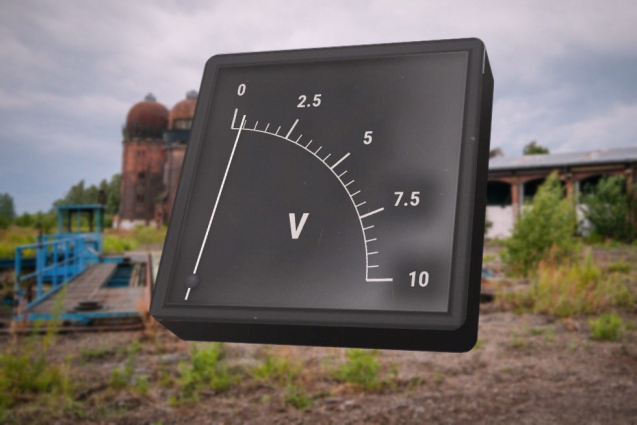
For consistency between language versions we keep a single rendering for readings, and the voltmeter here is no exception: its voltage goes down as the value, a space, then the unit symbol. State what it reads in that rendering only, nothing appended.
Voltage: 0.5 V
